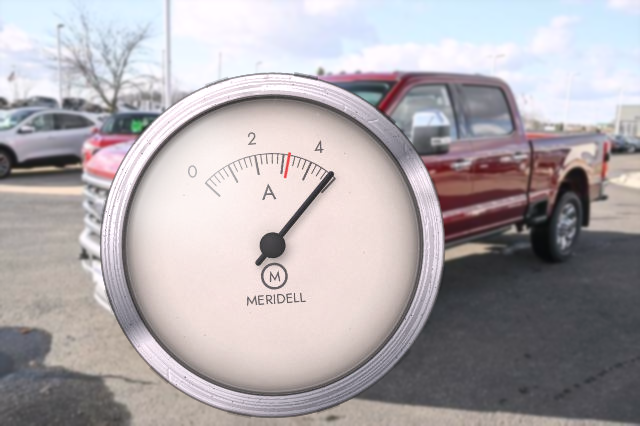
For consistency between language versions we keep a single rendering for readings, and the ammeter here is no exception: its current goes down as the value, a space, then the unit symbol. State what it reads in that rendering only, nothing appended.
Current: 4.8 A
